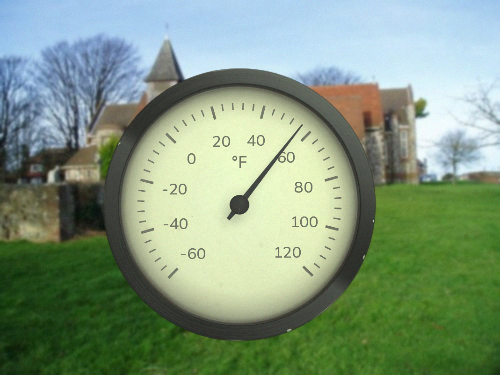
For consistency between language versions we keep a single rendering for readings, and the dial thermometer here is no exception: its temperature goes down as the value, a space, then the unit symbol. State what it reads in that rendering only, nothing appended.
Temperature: 56 °F
